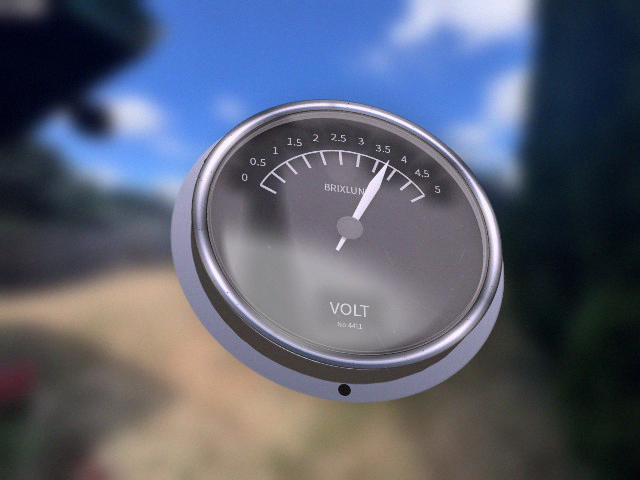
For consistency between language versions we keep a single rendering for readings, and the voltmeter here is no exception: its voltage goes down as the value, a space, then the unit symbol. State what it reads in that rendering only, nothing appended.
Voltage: 3.75 V
